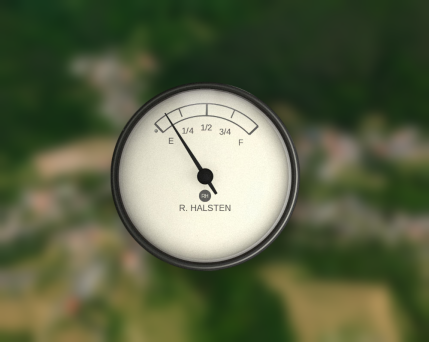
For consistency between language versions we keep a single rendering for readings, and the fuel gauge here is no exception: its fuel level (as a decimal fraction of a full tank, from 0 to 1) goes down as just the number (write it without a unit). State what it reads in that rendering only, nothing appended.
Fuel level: 0.125
